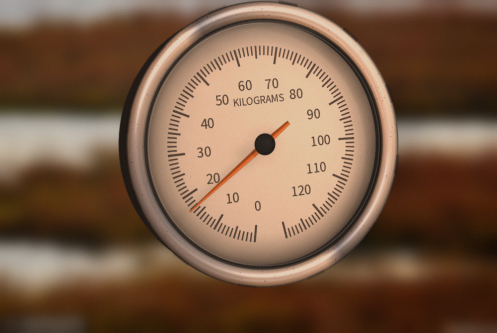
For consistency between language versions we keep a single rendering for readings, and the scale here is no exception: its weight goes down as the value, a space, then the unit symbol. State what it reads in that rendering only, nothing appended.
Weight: 17 kg
